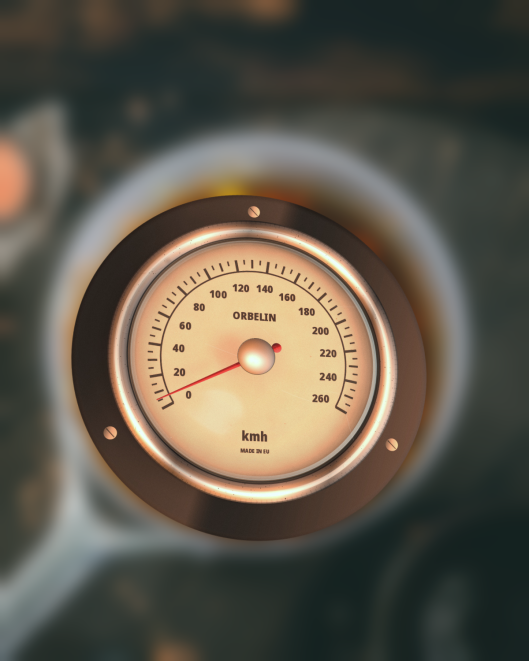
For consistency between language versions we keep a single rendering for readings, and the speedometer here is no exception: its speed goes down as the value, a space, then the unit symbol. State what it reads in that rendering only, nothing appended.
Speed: 5 km/h
